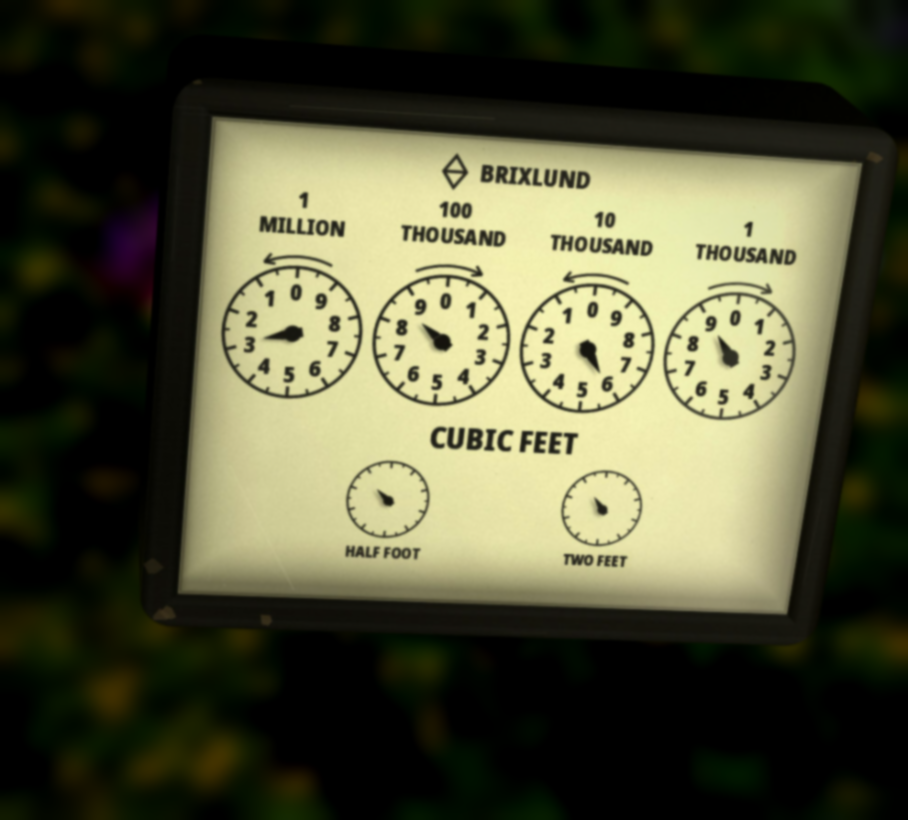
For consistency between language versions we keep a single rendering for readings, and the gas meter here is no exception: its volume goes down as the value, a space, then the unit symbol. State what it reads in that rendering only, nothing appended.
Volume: 285900 ft³
